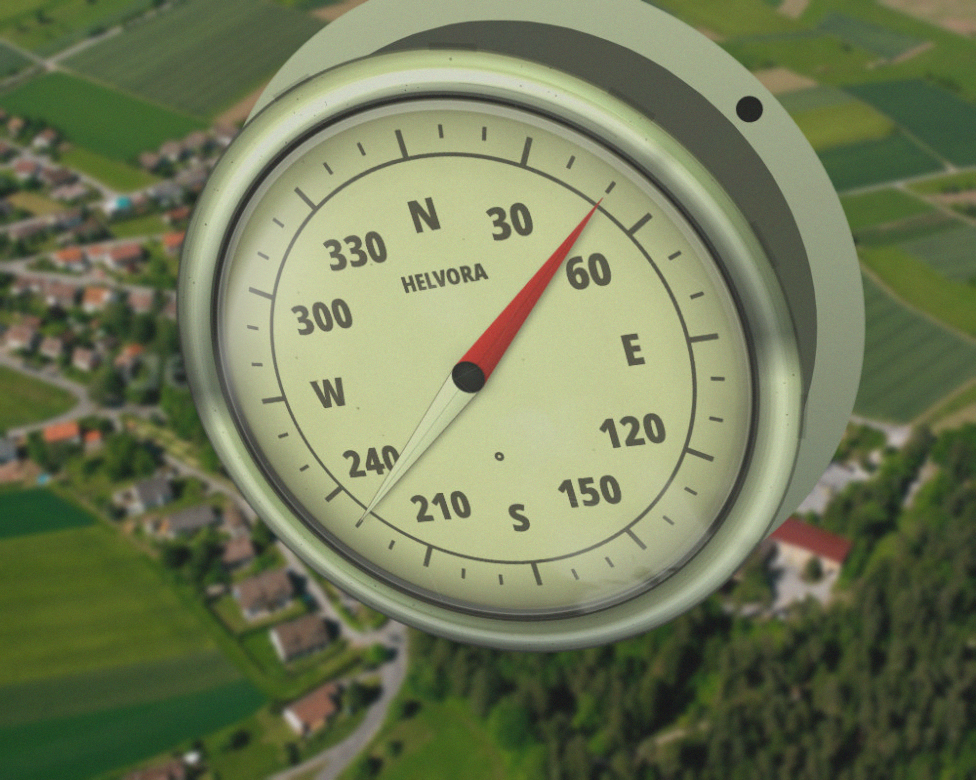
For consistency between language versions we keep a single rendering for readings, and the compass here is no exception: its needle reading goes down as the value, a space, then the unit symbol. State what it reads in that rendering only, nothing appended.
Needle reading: 50 °
